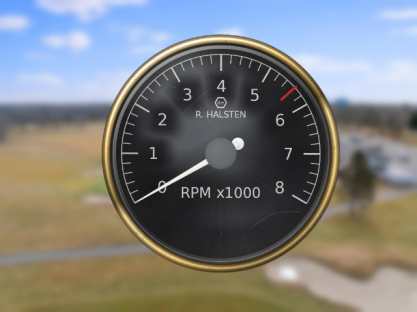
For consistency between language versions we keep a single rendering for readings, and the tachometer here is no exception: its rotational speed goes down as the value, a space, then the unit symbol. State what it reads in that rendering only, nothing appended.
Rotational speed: 0 rpm
